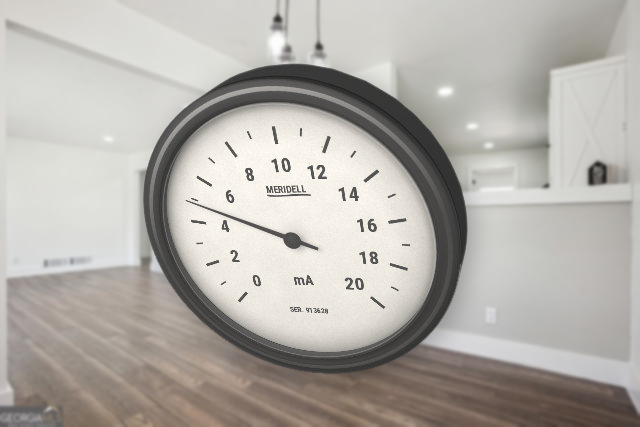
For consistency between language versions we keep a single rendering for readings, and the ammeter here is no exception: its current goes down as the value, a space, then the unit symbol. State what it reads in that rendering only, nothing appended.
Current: 5 mA
